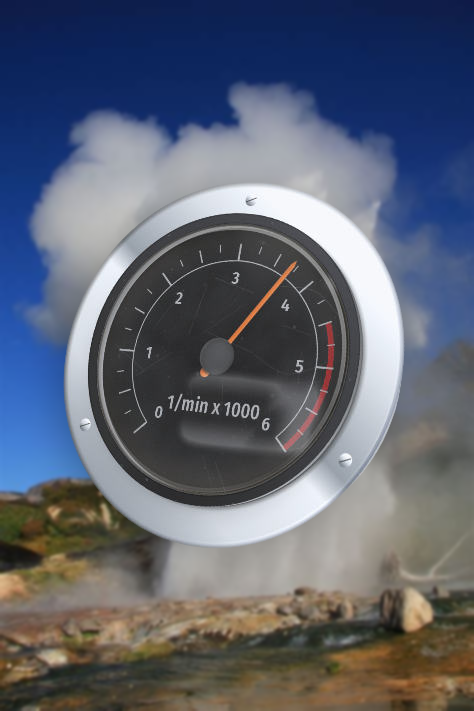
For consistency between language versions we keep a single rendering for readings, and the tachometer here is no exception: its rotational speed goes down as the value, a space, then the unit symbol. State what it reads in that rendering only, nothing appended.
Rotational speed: 3750 rpm
